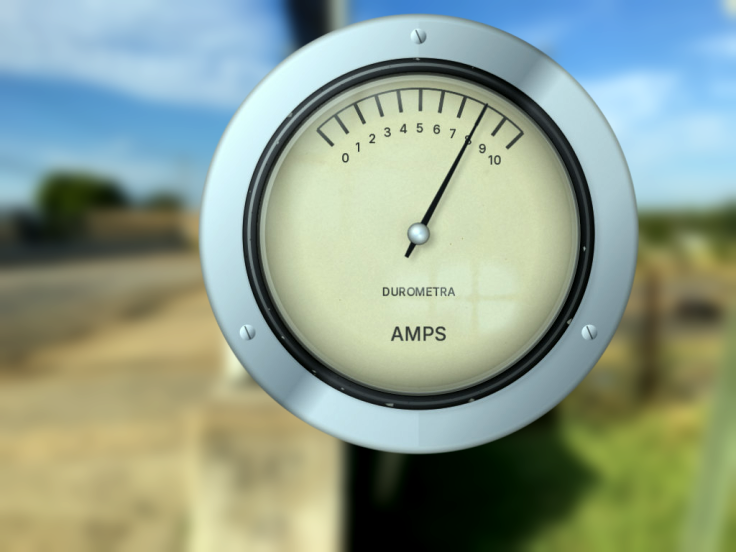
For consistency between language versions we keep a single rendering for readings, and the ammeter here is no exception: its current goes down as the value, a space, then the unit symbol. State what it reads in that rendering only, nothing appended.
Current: 8 A
